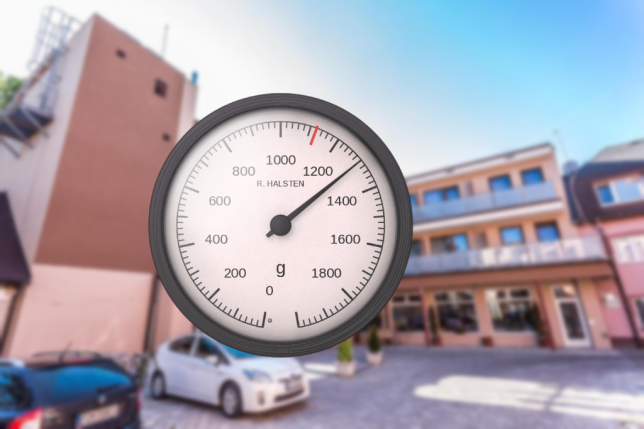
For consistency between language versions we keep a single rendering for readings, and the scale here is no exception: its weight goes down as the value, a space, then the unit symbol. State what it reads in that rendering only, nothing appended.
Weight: 1300 g
